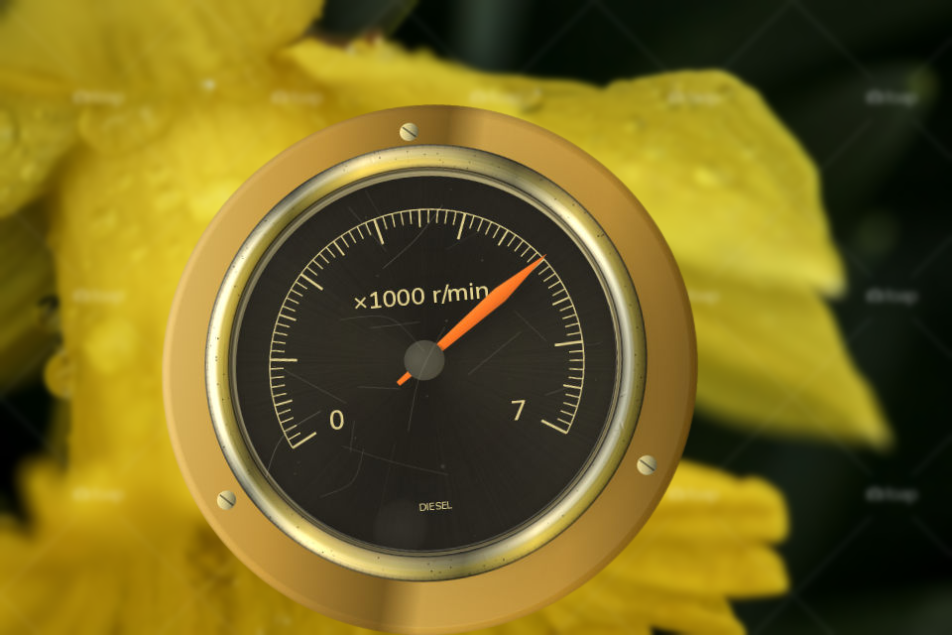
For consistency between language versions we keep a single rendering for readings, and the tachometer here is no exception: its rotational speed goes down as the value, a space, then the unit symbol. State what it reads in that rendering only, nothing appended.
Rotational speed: 5000 rpm
